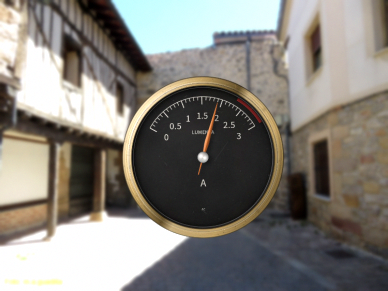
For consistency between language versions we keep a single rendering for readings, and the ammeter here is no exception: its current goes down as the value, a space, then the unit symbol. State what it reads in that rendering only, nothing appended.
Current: 1.9 A
